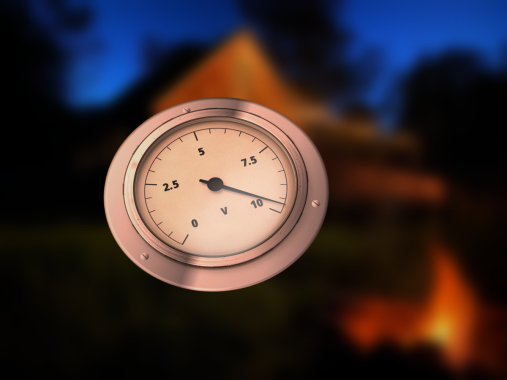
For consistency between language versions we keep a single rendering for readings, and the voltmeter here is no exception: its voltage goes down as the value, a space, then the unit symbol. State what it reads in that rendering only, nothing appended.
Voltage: 9.75 V
